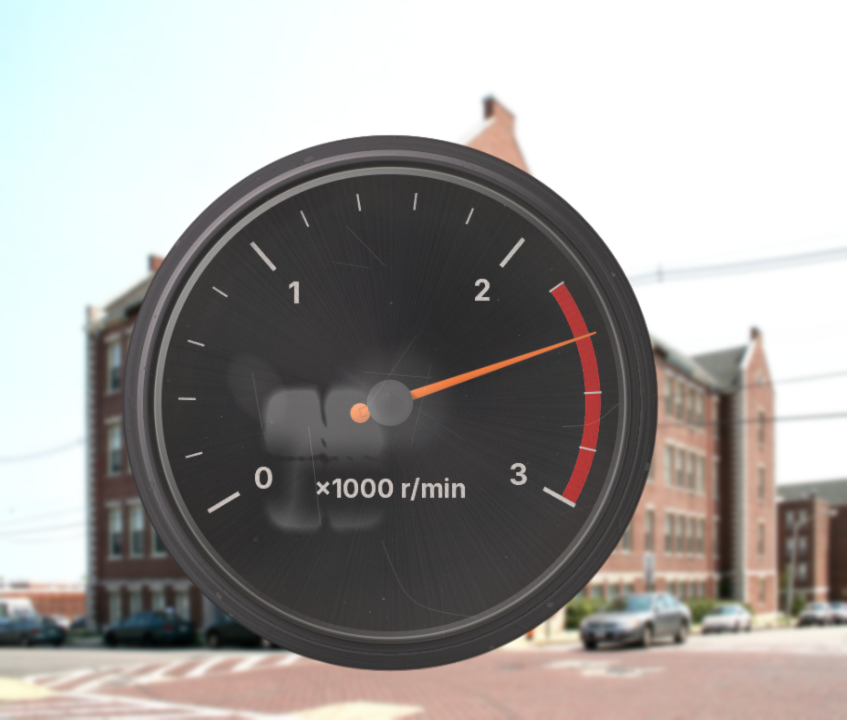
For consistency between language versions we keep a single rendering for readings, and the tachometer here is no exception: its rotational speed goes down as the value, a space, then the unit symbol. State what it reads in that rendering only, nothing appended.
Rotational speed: 2400 rpm
